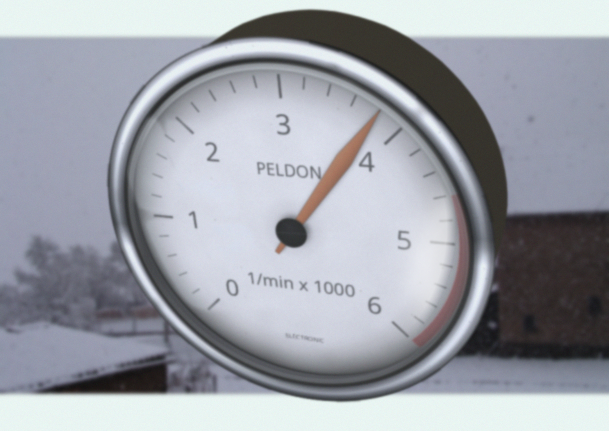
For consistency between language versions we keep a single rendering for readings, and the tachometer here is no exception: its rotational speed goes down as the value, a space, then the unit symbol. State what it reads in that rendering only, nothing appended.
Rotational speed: 3800 rpm
